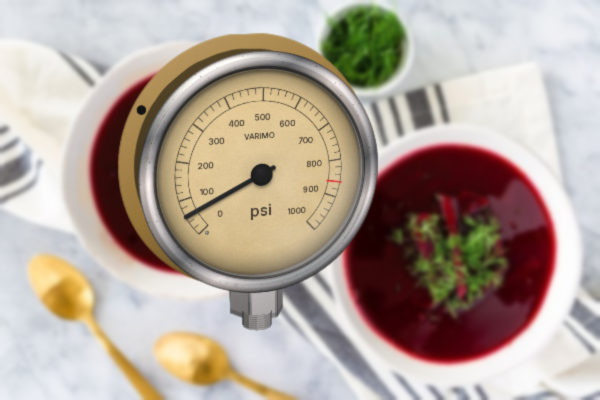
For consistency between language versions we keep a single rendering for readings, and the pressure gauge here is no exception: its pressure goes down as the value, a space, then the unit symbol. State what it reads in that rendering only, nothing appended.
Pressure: 60 psi
